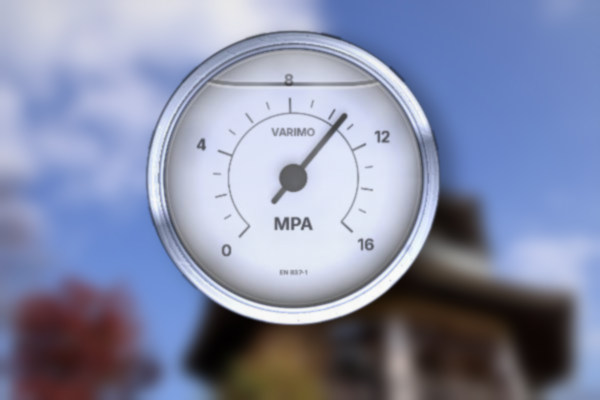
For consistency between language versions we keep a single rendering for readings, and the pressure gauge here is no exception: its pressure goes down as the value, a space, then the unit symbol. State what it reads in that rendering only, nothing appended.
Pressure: 10.5 MPa
